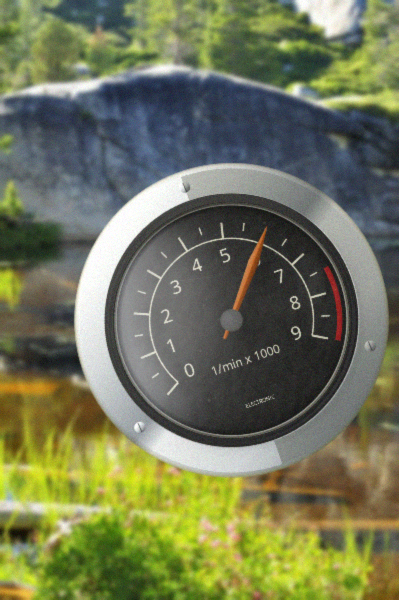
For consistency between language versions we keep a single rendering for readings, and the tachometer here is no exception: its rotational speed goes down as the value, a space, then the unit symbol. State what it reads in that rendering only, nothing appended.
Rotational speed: 6000 rpm
